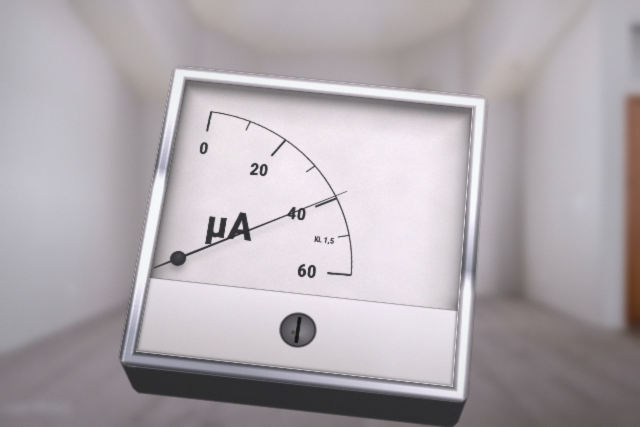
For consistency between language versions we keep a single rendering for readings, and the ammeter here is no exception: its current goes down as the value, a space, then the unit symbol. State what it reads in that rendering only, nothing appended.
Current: 40 µA
